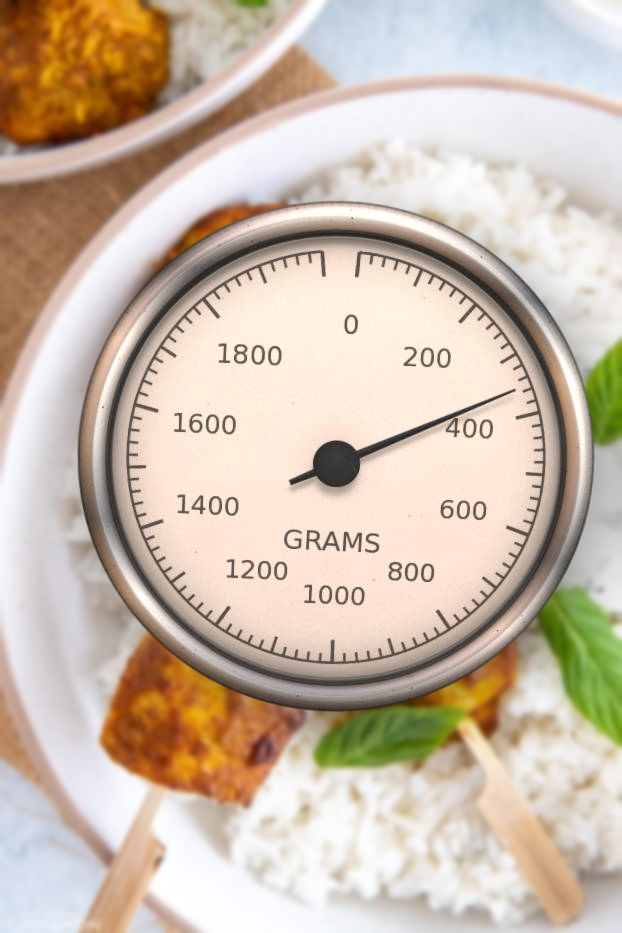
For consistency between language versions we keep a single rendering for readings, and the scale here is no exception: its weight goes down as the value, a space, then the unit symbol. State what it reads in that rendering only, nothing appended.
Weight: 350 g
